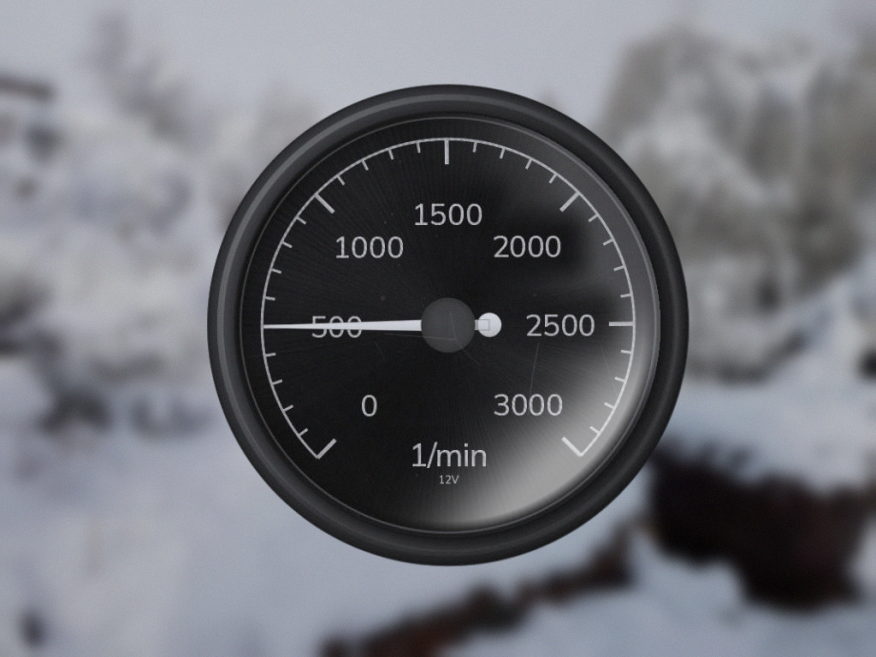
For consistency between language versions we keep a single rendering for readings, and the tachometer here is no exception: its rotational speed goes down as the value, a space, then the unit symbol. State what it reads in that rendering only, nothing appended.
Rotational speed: 500 rpm
